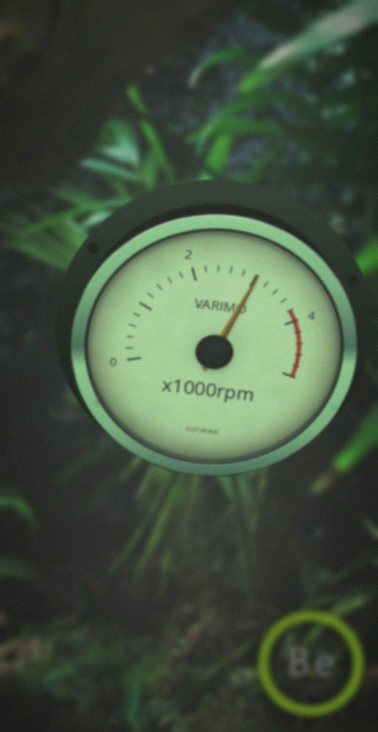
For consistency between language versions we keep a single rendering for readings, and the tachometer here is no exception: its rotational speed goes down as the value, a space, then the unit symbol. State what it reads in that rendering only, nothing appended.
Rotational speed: 3000 rpm
